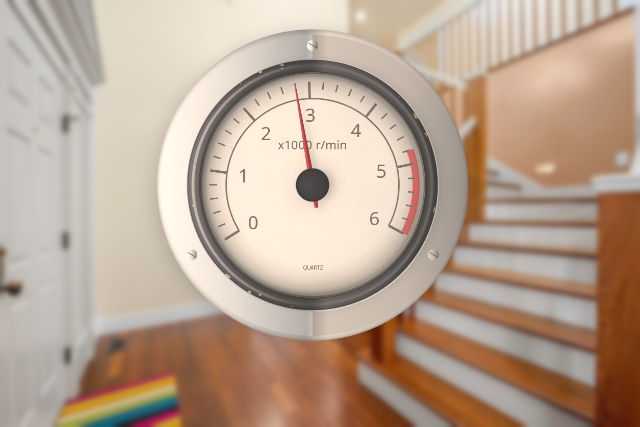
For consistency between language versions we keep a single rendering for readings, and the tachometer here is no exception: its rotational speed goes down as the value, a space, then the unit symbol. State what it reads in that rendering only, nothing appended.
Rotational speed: 2800 rpm
